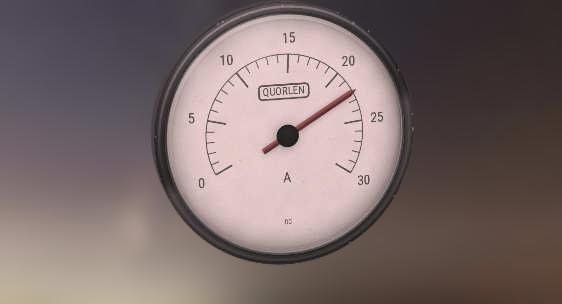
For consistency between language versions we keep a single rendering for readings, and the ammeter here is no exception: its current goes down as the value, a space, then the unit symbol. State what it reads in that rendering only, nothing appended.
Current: 22 A
